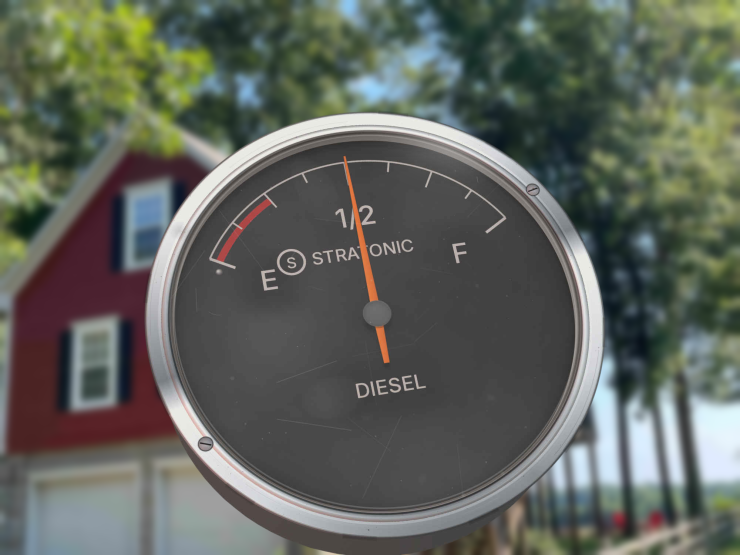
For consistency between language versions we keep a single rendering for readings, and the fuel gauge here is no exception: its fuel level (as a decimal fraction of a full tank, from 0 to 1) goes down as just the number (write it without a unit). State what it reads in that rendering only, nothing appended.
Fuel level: 0.5
